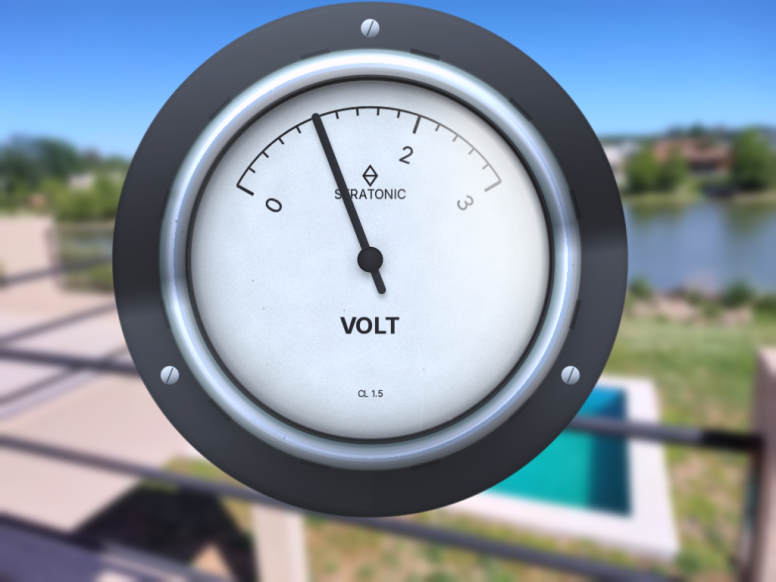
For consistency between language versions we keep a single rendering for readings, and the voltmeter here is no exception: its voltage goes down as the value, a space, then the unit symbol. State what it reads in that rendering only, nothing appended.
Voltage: 1 V
